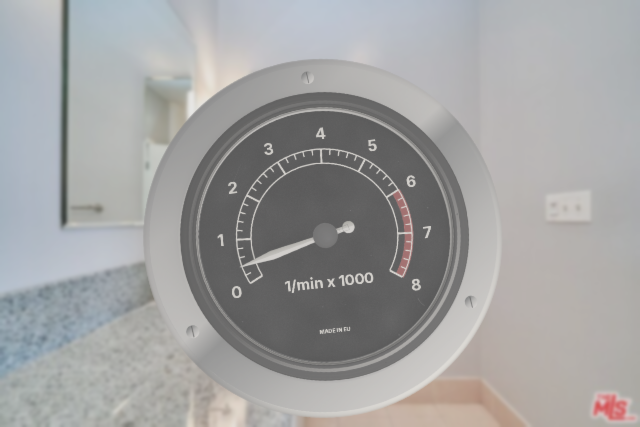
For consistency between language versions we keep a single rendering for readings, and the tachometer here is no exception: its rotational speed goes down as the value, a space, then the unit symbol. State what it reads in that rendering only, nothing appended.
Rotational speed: 400 rpm
